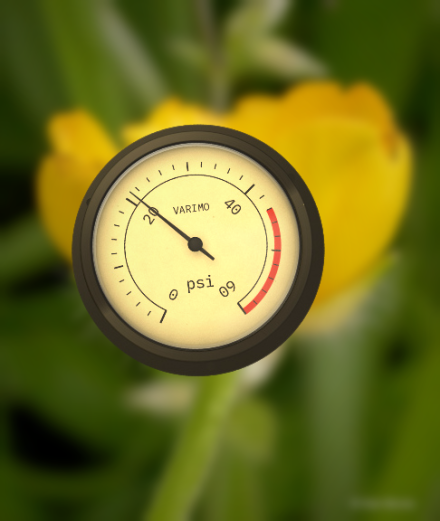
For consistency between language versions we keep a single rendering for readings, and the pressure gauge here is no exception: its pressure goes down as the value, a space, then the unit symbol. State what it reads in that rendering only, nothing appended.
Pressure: 21 psi
